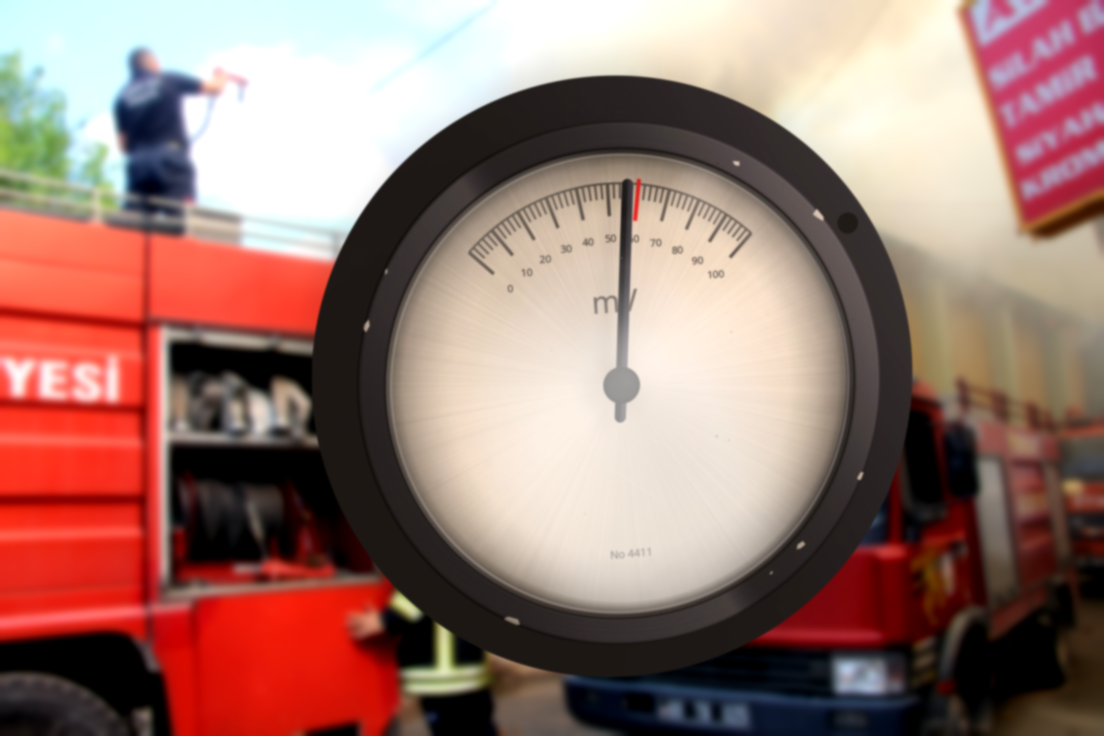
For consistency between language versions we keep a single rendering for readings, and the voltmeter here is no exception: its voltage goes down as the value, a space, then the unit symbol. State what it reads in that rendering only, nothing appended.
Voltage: 56 mV
